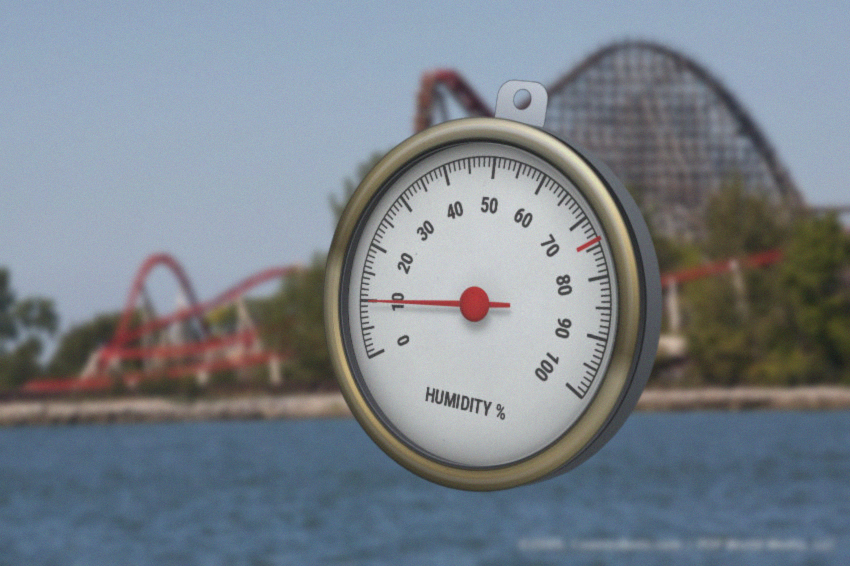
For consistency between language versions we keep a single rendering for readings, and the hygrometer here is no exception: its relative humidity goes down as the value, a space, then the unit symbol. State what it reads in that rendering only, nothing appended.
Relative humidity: 10 %
